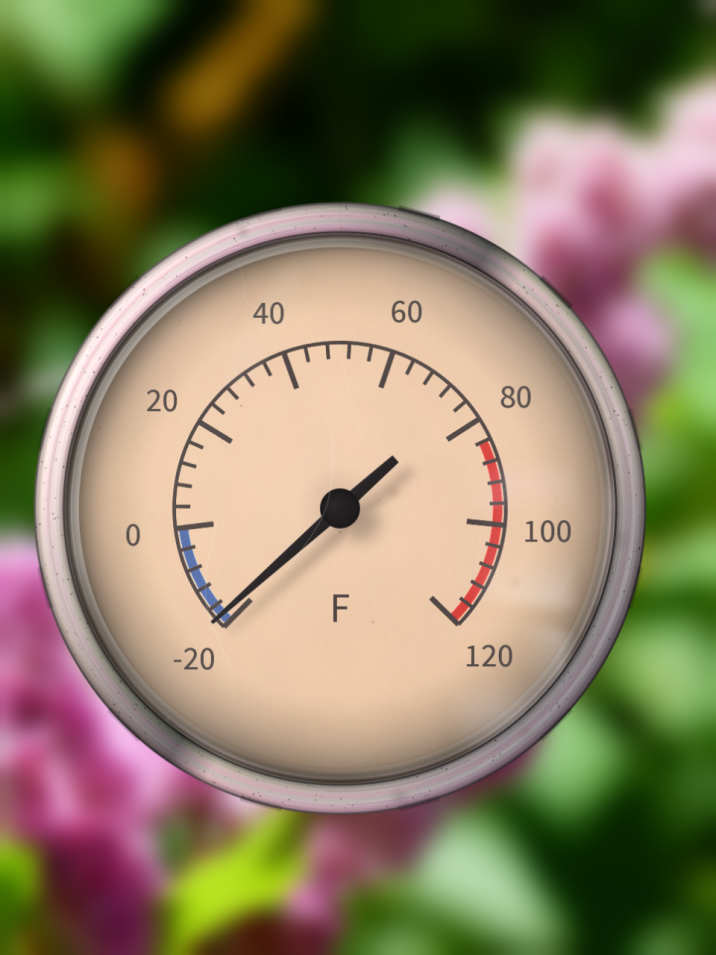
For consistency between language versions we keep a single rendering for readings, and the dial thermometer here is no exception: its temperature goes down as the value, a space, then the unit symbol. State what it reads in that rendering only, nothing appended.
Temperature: -18 °F
